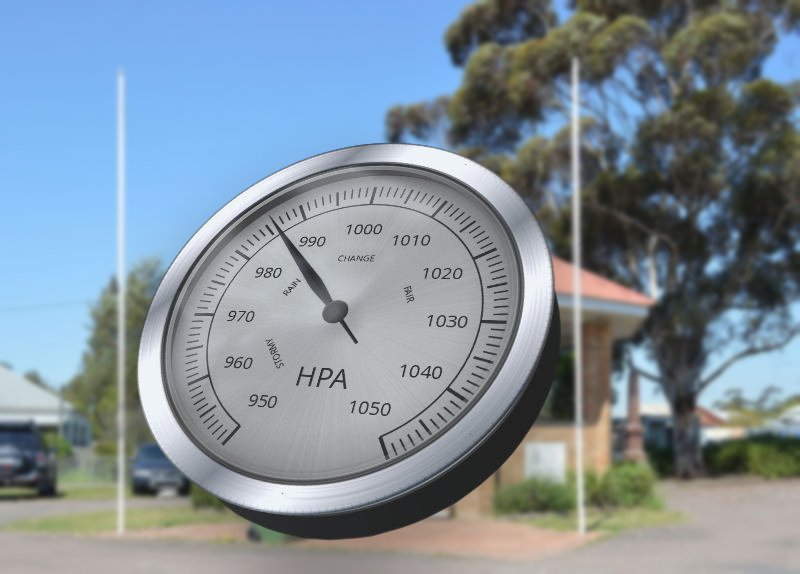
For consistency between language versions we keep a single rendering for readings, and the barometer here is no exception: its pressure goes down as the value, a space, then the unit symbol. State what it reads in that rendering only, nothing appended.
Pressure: 986 hPa
